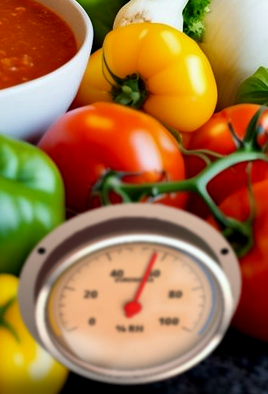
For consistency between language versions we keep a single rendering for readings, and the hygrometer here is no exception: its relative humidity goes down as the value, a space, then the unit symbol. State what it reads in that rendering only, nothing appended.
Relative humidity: 56 %
